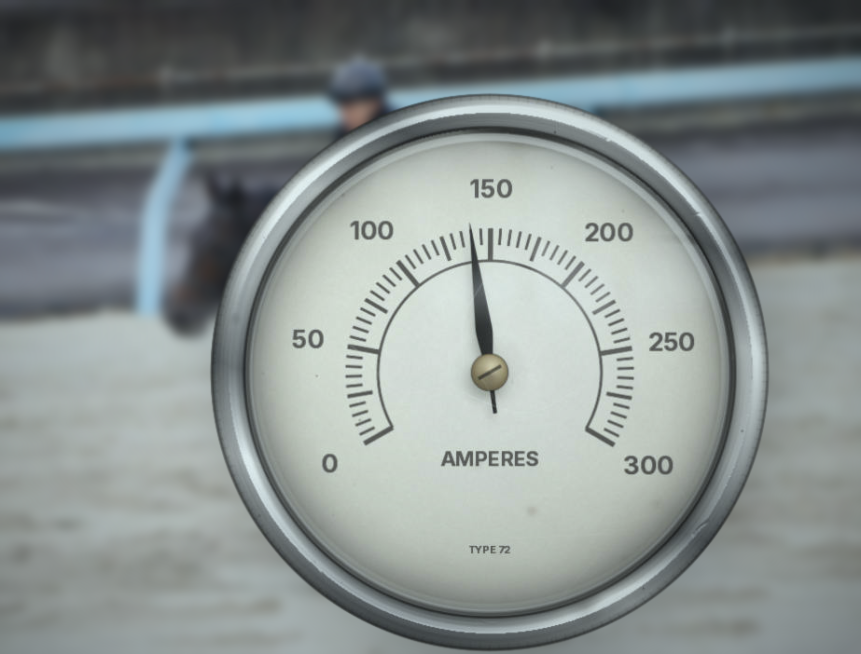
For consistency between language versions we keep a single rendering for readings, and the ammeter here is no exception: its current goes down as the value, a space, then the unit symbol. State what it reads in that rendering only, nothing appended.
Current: 140 A
